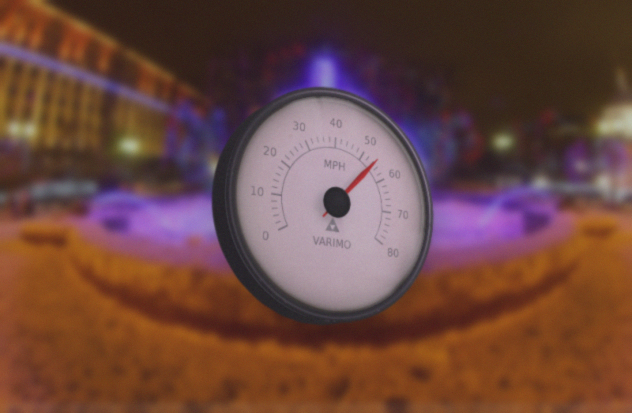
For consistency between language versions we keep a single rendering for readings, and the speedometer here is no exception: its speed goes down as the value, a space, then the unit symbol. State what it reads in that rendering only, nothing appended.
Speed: 54 mph
